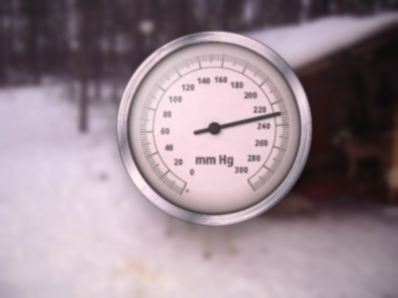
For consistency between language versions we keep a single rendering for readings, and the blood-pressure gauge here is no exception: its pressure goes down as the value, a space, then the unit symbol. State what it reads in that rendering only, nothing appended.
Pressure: 230 mmHg
